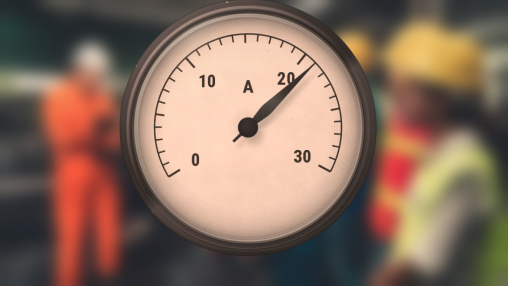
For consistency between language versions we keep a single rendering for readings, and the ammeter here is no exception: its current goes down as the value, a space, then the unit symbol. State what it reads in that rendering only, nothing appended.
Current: 21 A
